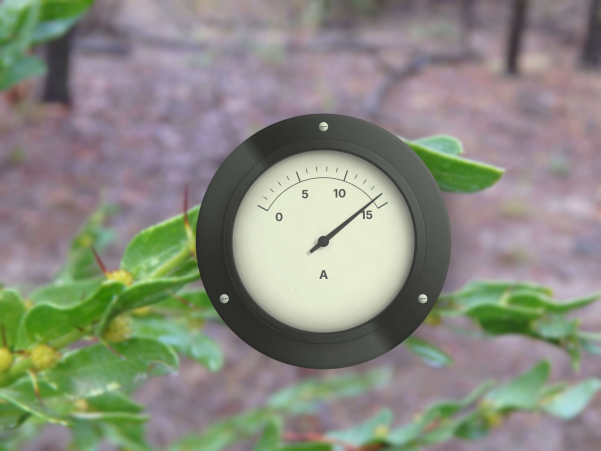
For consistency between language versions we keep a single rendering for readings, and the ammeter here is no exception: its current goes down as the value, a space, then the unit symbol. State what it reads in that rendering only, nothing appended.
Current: 14 A
